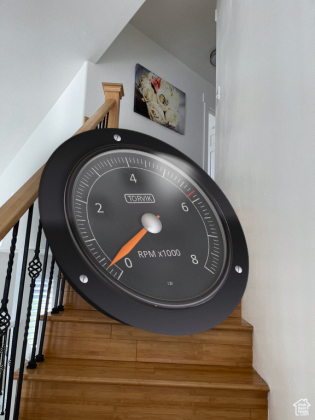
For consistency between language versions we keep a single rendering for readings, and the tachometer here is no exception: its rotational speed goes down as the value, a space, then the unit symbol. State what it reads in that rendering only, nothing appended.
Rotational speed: 300 rpm
